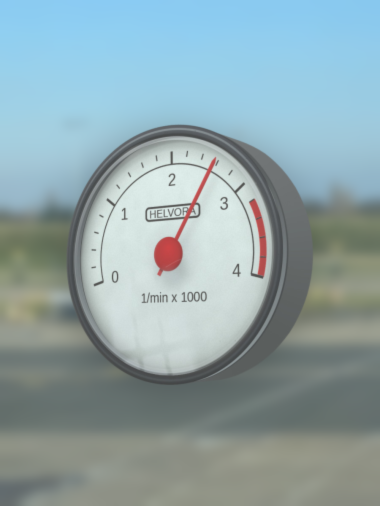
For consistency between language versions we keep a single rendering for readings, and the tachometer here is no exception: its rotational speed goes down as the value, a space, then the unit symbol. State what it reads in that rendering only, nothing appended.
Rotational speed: 2600 rpm
